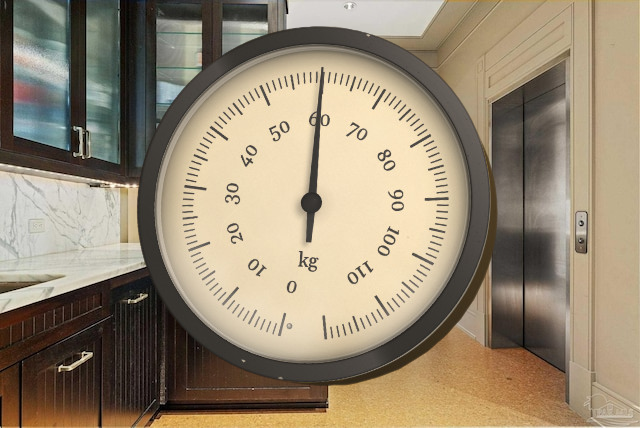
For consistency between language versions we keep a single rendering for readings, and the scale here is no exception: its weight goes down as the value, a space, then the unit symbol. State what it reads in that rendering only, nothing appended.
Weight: 60 kg
